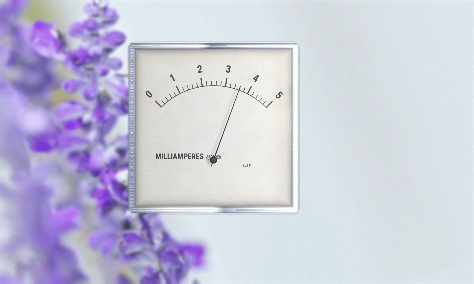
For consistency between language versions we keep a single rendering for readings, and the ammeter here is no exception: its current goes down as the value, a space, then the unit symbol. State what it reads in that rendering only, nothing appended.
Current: 3.6 mA
